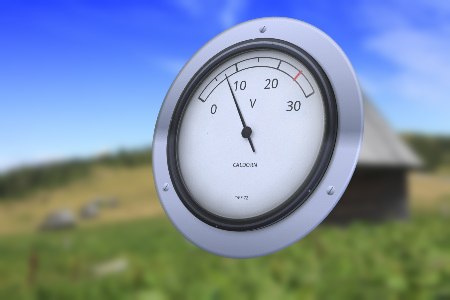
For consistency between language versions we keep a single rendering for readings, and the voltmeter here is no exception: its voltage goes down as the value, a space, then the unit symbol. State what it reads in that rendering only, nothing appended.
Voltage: 7.5 V
